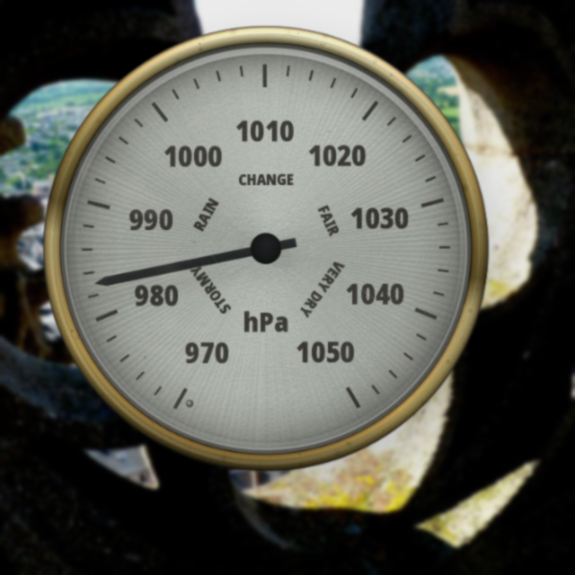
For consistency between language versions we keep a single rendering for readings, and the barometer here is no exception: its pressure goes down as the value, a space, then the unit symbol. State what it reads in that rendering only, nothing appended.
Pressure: 983 hPa
